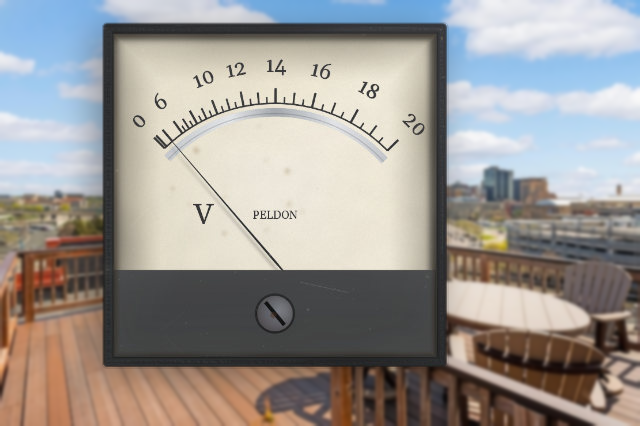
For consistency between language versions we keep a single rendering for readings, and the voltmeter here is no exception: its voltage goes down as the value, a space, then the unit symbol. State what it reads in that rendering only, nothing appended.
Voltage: 4 V
